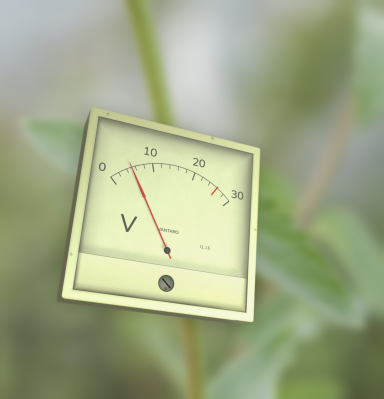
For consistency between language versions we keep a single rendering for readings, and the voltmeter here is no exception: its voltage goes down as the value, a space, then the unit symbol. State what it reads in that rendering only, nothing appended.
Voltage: 5 V
